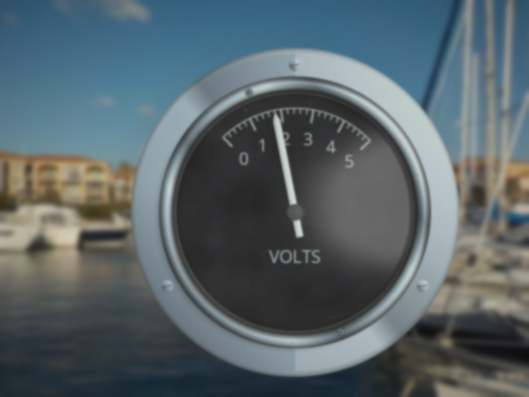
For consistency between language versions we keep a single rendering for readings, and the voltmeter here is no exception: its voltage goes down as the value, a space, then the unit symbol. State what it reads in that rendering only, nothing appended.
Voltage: 1.8 V
